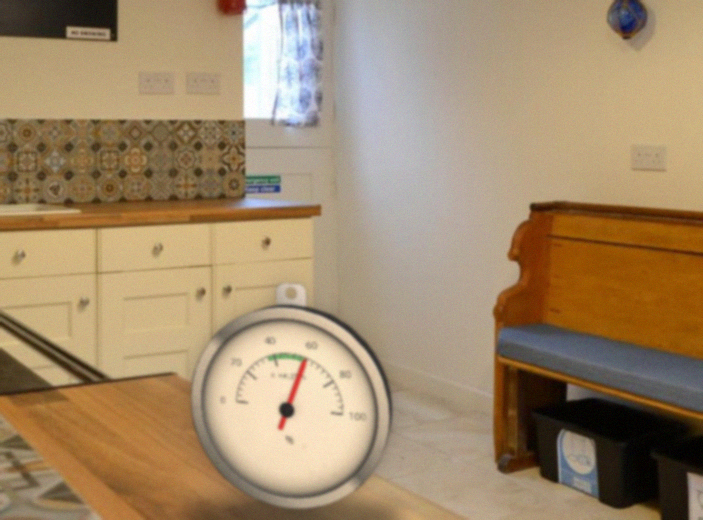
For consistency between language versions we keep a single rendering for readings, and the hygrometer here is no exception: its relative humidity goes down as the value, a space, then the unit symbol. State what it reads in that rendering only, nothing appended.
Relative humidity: 60 %
